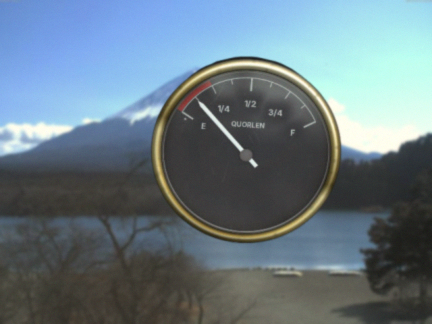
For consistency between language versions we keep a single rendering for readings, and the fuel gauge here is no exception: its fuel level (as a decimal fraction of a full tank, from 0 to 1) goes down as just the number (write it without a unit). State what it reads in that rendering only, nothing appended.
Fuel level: 0.125
